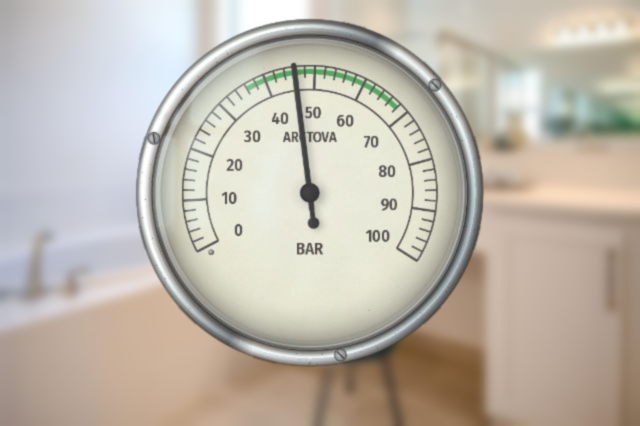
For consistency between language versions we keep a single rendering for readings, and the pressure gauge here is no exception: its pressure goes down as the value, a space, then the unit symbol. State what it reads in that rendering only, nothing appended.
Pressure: 46 bar
